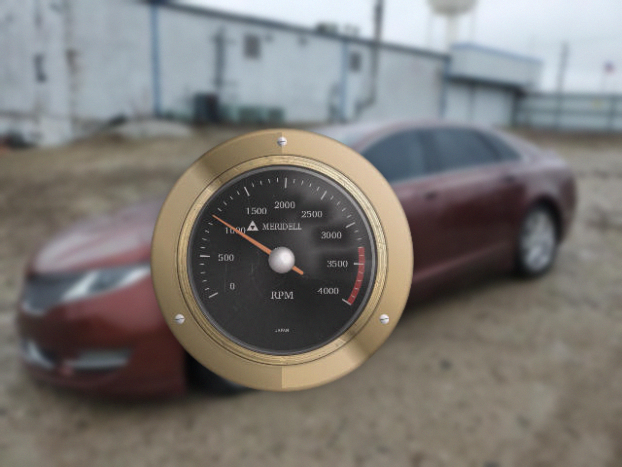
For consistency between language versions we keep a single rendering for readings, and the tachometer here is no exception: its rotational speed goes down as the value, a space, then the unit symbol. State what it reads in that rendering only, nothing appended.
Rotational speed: 1000 rpm
